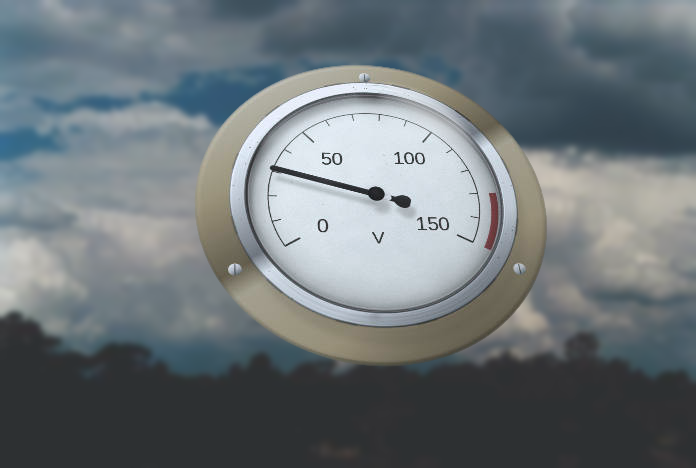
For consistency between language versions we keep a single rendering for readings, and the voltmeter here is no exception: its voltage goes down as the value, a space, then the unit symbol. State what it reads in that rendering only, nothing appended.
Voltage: 30 V
